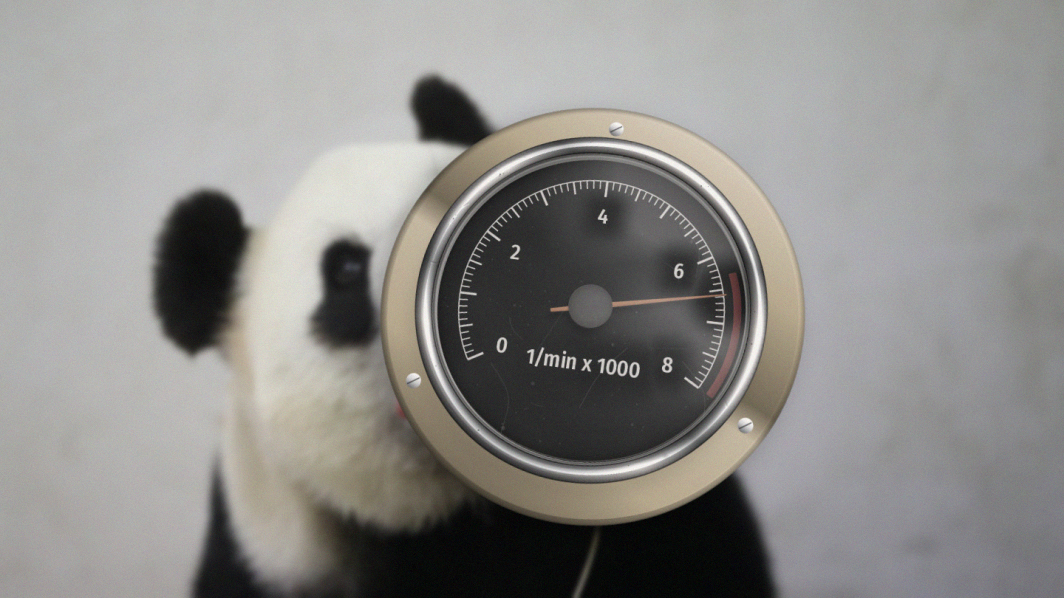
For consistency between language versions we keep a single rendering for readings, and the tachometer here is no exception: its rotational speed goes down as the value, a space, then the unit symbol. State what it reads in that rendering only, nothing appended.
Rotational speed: 6600 rpm
